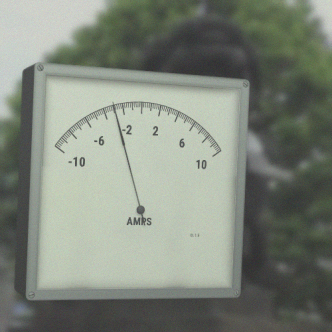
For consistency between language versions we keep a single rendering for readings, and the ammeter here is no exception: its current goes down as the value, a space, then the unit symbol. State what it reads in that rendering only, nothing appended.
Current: -3 A
